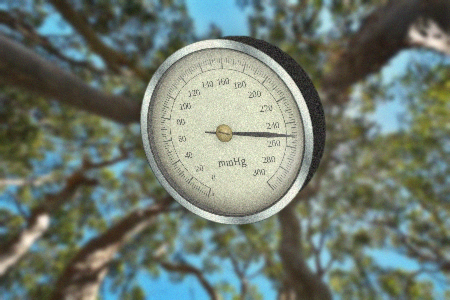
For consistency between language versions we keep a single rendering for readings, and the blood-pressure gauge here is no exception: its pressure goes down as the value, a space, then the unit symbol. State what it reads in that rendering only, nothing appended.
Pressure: 250 mmHg
